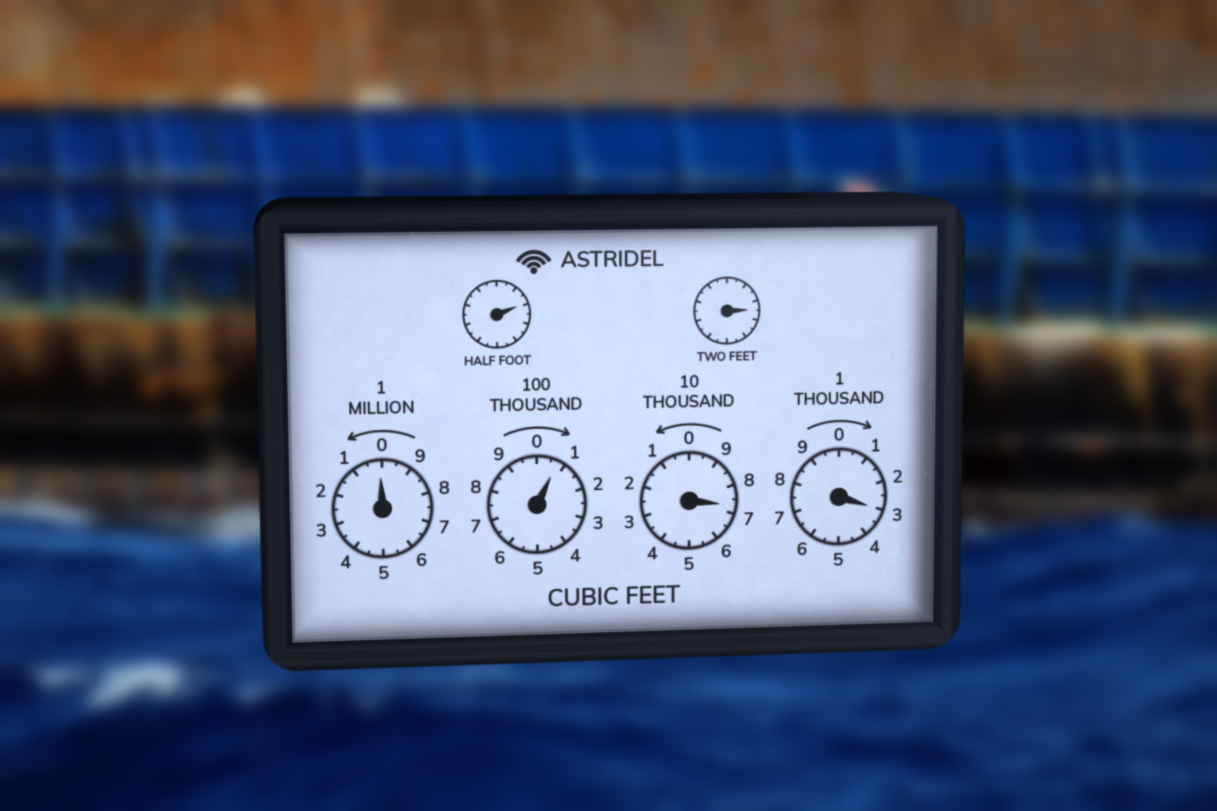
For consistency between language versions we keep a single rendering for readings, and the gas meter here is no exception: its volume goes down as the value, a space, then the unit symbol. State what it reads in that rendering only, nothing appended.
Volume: 7300 ft³
